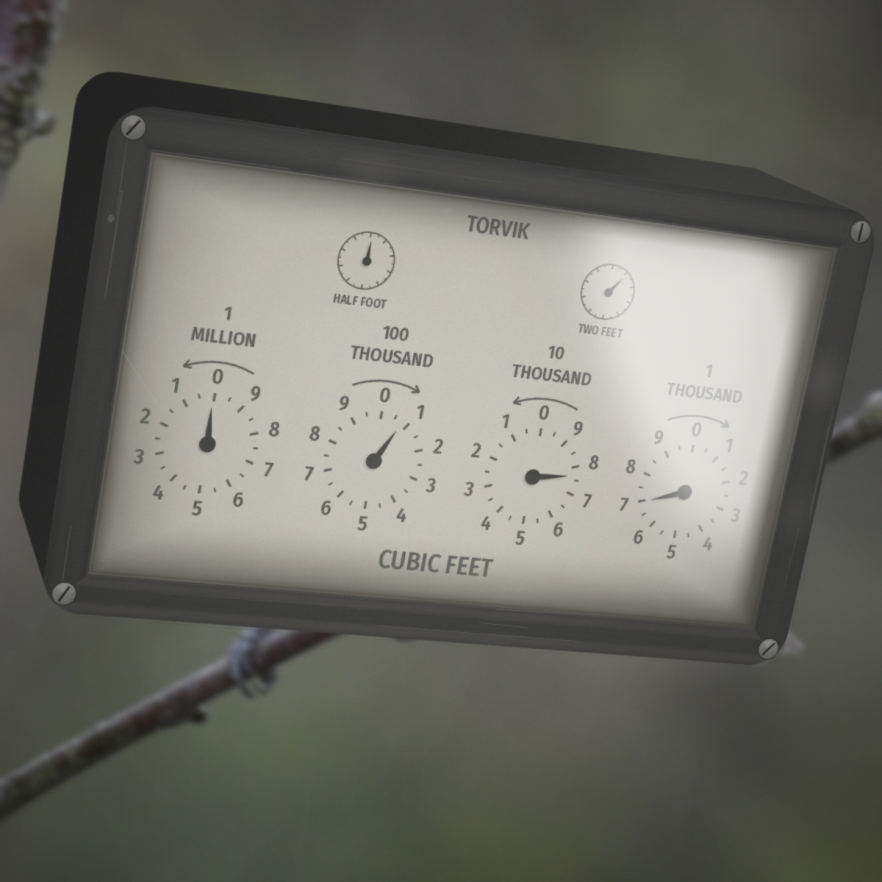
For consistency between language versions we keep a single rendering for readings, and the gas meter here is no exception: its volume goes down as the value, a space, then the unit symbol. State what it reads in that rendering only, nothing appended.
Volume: 7700 ft³
